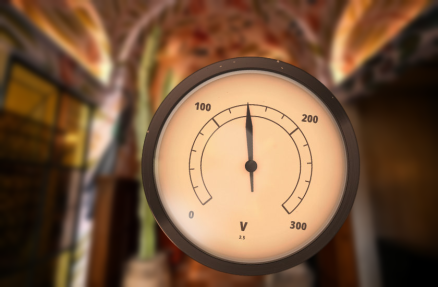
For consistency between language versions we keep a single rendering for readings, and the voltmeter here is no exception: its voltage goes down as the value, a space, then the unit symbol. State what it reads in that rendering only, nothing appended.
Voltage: 140 V
